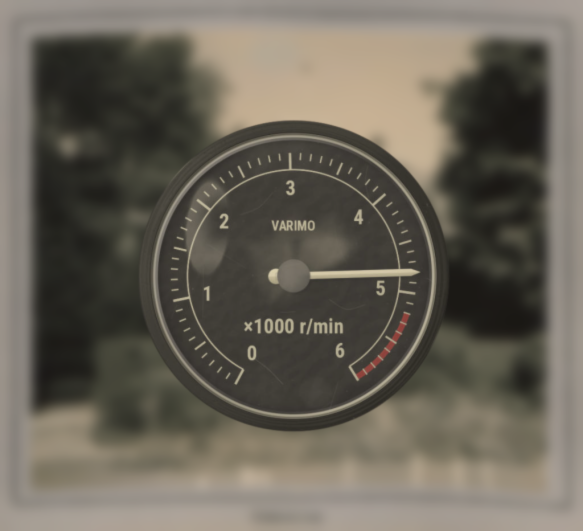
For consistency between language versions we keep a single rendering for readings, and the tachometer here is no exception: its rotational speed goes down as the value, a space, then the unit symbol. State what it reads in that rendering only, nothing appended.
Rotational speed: 4800 rpm
